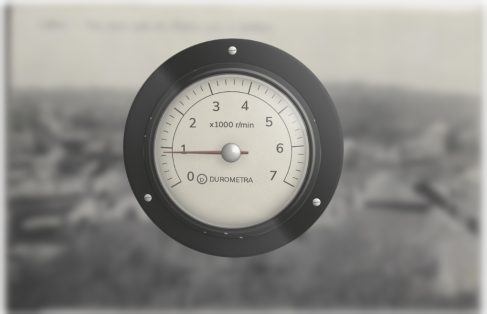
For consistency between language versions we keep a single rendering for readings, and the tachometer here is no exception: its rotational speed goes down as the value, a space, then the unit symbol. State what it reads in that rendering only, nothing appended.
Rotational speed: 900 rpm
